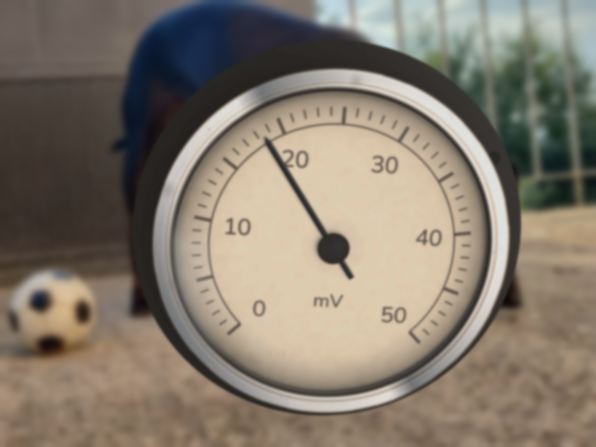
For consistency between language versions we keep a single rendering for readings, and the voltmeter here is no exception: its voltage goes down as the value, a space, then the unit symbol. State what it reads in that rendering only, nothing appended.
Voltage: 18.5 mV
